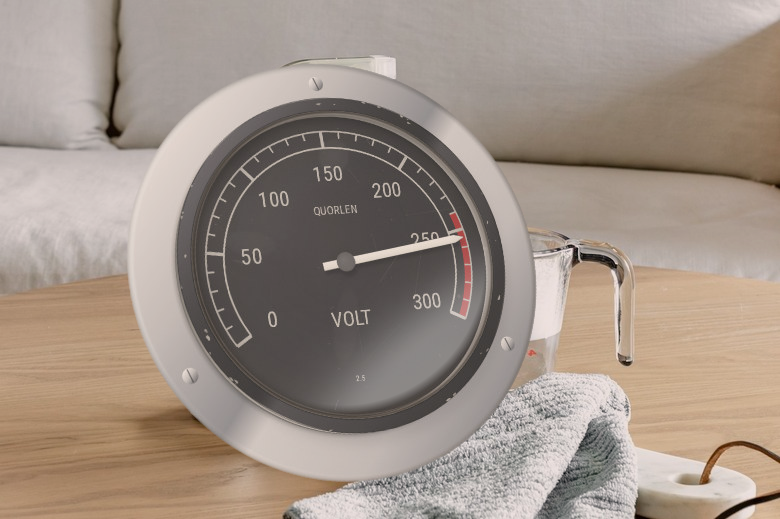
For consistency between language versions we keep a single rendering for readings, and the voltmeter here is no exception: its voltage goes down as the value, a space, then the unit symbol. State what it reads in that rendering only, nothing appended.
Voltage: 255 V
